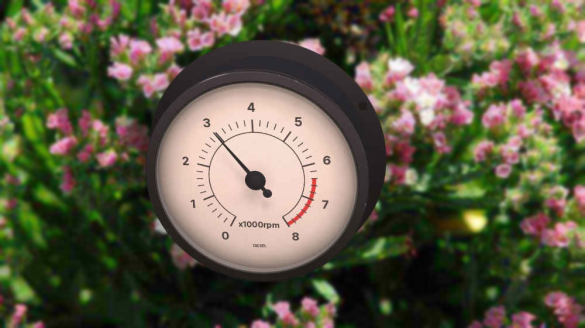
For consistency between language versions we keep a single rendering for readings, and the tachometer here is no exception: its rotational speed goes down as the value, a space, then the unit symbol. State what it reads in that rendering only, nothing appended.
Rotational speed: 3000 rpm
